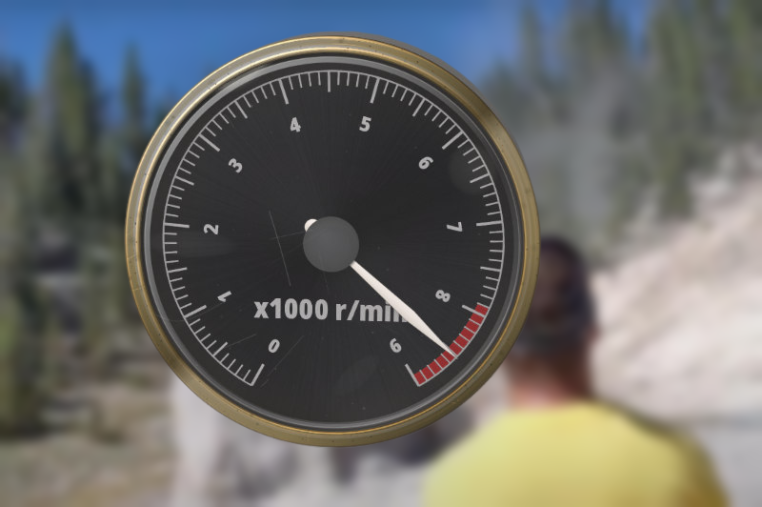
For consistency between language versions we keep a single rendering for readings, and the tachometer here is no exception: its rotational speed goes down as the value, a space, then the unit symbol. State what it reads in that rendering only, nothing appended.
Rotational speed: 8500 rpm
